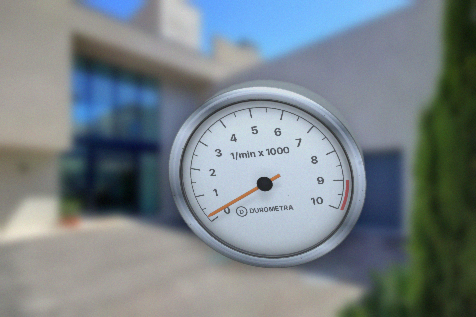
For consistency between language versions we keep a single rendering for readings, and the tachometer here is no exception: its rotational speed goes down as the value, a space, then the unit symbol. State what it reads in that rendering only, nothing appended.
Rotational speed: 250 rpm
